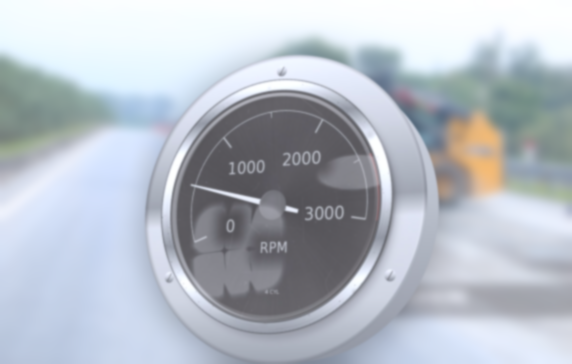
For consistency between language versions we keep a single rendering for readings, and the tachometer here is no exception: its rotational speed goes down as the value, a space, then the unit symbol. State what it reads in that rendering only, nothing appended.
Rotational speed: 500 rpm
